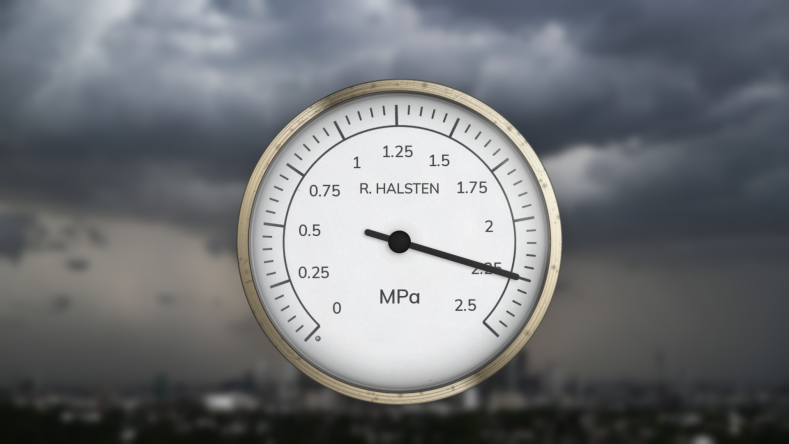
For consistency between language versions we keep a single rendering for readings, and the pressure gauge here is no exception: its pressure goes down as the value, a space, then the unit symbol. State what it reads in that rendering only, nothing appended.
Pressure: 2.25 MPa
